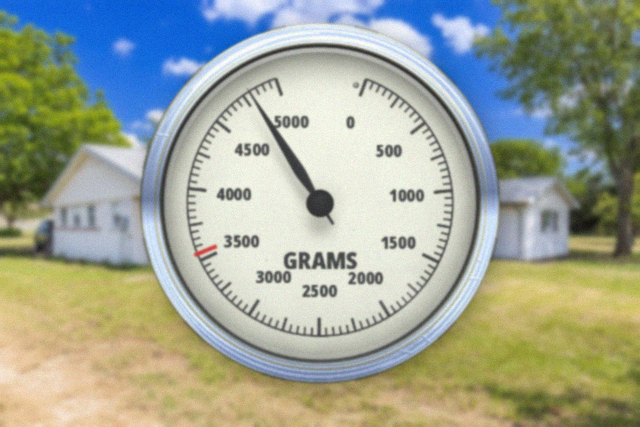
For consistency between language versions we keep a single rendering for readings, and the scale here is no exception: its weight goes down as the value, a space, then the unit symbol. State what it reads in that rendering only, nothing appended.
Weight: 4800 g
